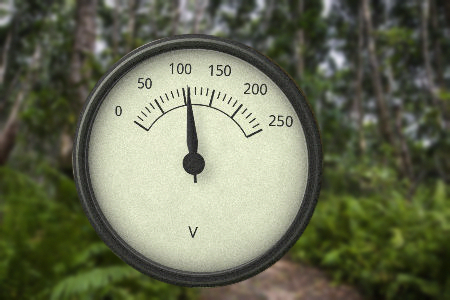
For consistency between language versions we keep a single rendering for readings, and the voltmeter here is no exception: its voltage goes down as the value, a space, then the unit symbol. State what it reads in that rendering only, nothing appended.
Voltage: 110 V
